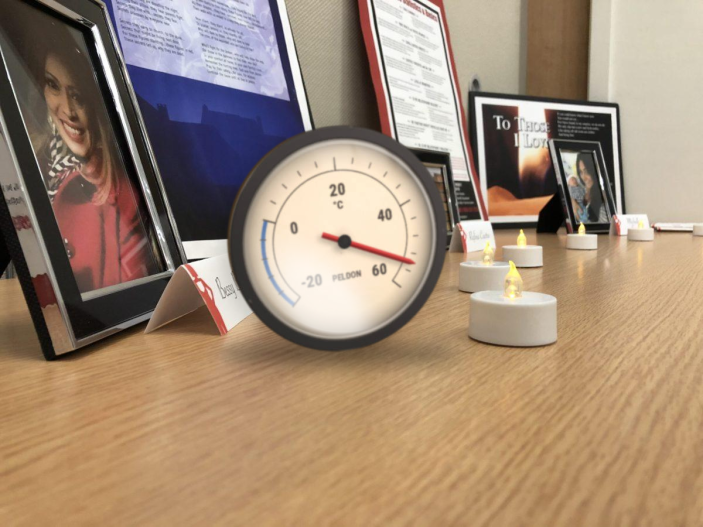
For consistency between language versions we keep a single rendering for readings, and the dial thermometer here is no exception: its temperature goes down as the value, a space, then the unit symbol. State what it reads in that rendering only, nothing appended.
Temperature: 54 °C
